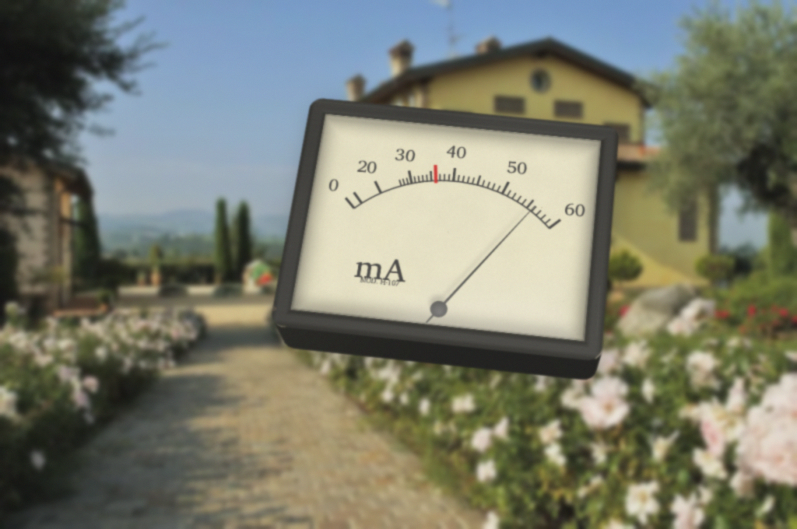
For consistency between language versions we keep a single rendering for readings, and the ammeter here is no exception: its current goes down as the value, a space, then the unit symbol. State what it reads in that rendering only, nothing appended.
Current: 56 mA
